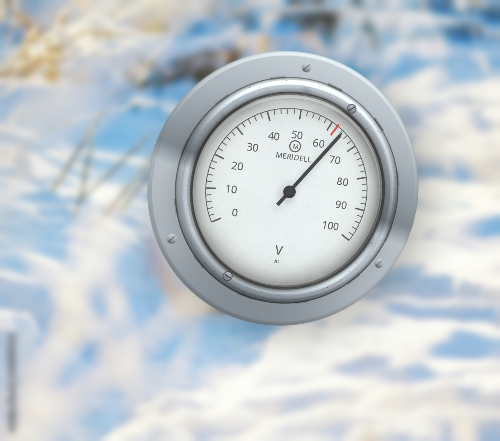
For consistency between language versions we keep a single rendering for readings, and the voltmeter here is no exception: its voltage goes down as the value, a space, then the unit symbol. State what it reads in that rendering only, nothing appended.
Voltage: 64 V
